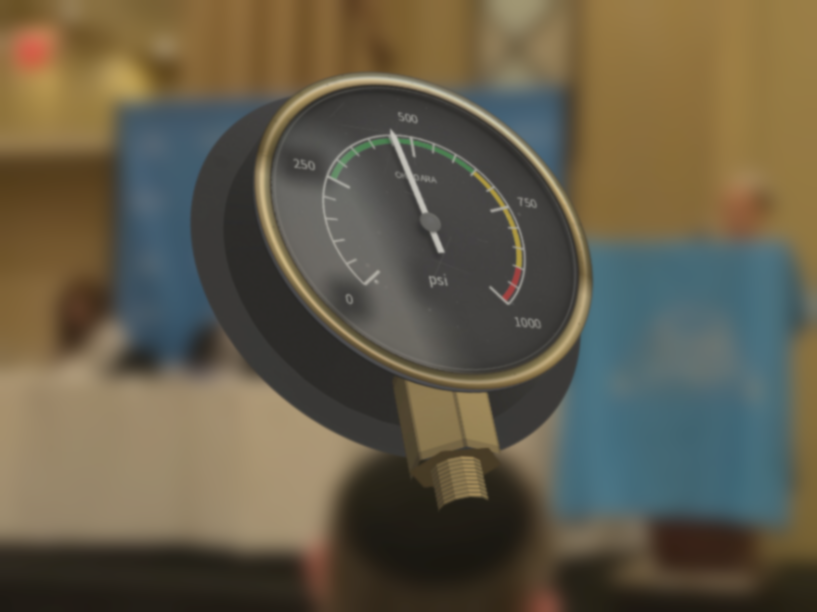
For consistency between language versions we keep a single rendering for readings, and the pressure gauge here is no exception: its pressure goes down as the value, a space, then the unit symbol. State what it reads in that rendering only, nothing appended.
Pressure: 450 psi
